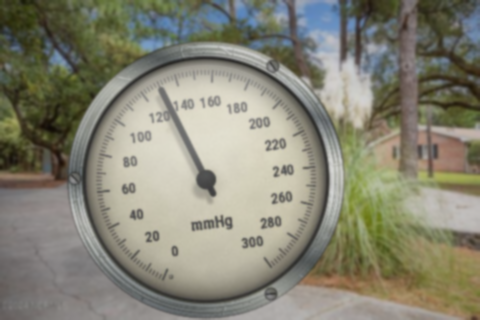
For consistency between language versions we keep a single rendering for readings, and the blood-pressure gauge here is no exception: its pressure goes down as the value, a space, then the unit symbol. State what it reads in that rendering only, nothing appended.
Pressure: 130 mmHg
